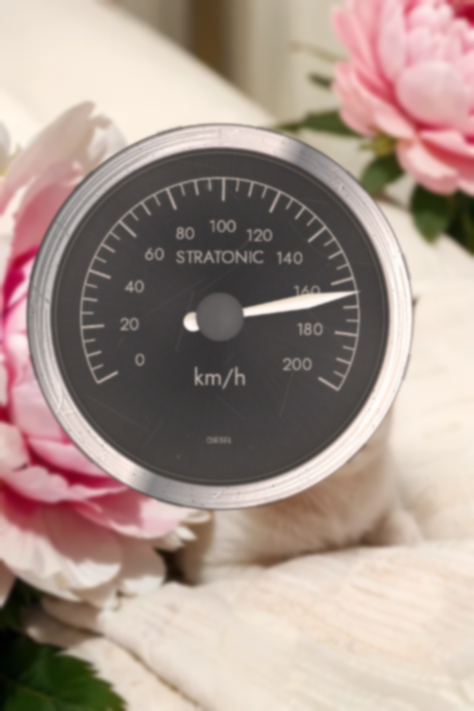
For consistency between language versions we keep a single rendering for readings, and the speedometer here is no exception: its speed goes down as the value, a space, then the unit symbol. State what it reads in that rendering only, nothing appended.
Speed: 165 km/h
